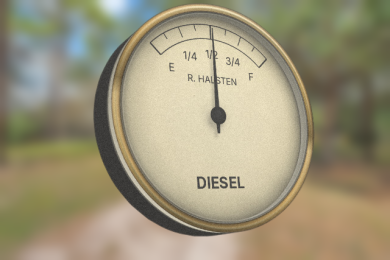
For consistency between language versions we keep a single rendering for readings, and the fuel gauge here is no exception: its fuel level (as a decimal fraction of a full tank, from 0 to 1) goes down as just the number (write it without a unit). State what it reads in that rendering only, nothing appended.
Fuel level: 0.5
